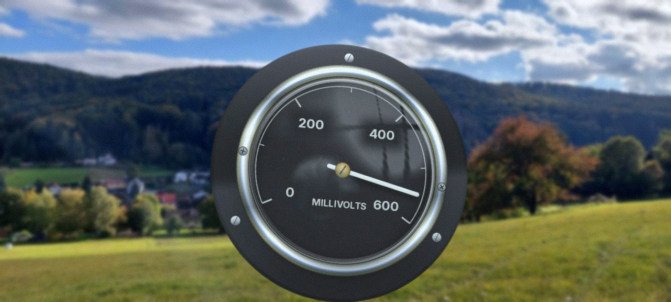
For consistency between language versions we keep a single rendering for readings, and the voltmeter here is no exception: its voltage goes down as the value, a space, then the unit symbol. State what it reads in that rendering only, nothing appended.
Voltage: 550 mV
